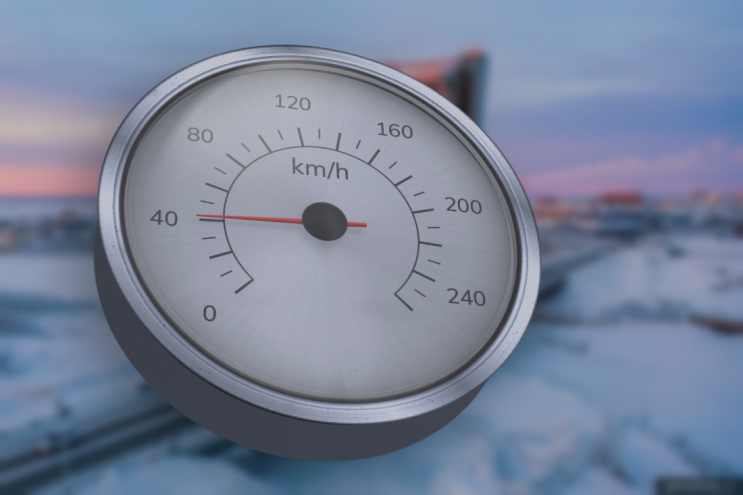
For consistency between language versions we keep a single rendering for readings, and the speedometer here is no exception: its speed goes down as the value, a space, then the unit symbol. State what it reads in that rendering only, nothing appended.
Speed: 40 km/h
